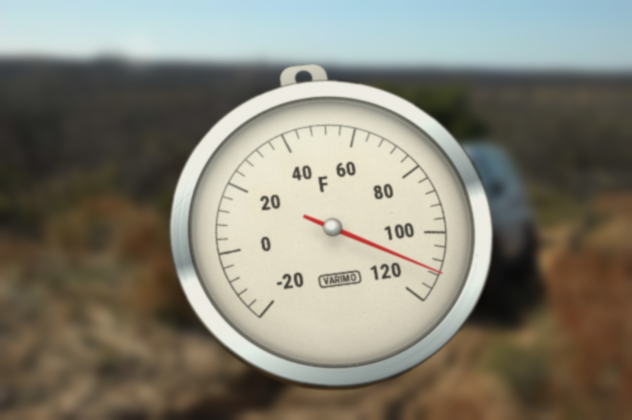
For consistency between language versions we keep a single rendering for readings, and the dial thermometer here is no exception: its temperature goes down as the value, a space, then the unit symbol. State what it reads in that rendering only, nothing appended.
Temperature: 112 °F
